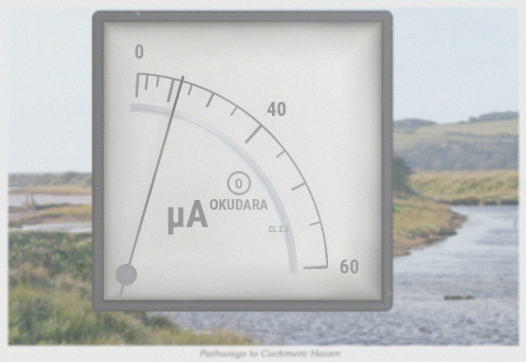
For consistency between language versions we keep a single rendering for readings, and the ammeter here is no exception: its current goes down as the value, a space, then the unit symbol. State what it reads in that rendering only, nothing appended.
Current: 22.5 µA
